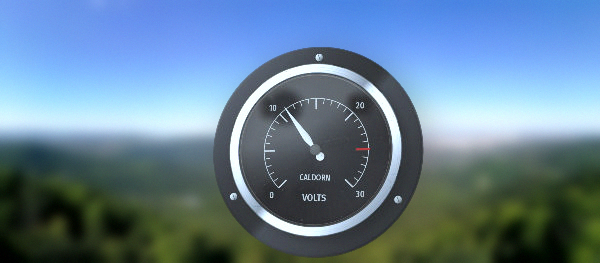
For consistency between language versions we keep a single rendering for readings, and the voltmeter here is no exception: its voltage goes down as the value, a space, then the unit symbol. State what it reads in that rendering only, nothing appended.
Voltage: 11 V
